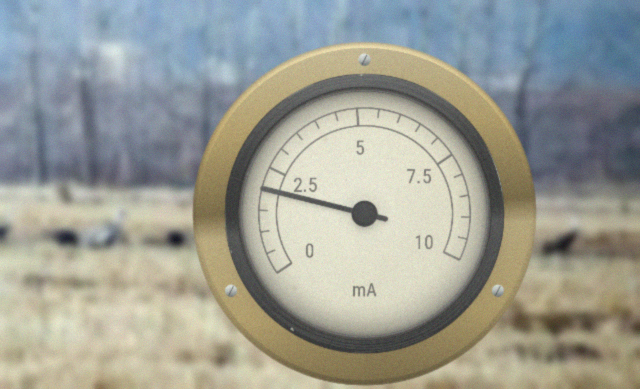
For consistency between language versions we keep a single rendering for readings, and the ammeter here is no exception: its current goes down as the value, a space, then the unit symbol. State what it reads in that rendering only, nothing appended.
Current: 2 mA
